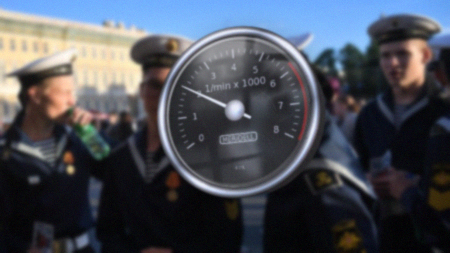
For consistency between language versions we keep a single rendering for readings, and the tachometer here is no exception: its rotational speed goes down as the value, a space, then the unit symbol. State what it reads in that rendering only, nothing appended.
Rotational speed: 2000 rpm
